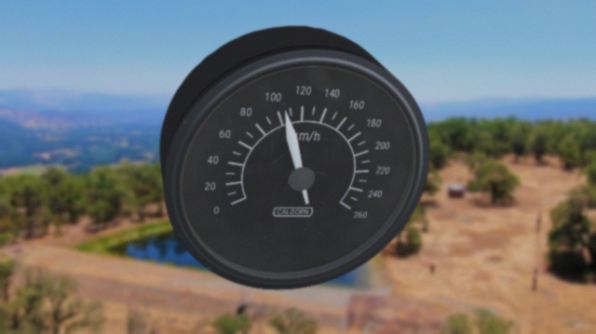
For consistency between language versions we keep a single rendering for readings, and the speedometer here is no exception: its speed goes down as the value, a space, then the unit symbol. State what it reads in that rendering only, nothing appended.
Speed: 105 km/h
